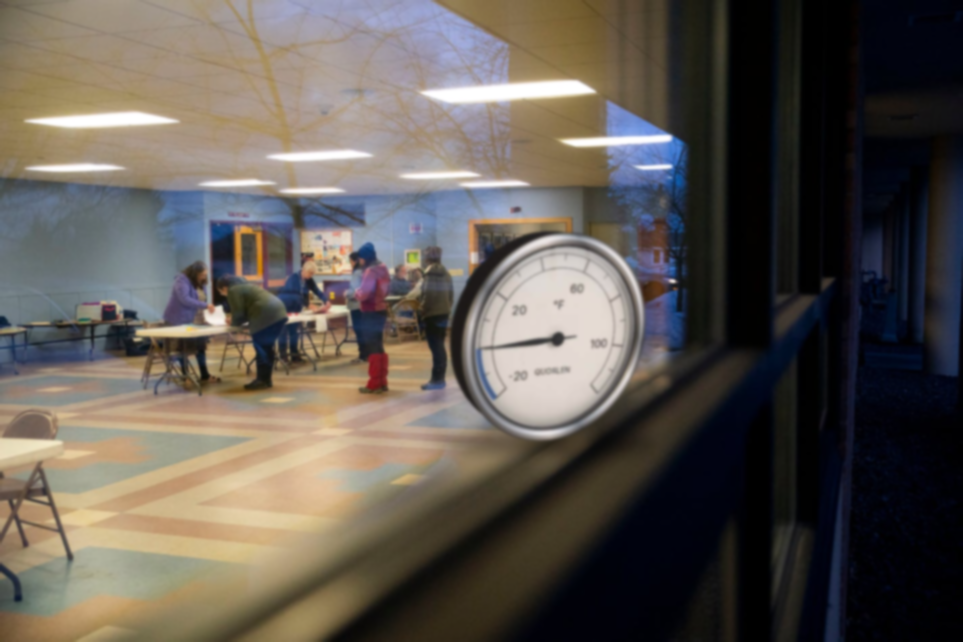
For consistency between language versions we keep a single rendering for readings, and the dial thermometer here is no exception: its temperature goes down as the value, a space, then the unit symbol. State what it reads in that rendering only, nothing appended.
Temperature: 0 °F
